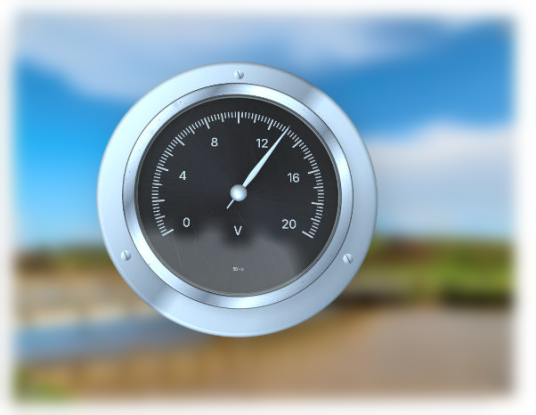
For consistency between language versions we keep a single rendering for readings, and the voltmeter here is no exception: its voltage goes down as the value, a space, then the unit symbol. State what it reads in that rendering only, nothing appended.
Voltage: 13 V
